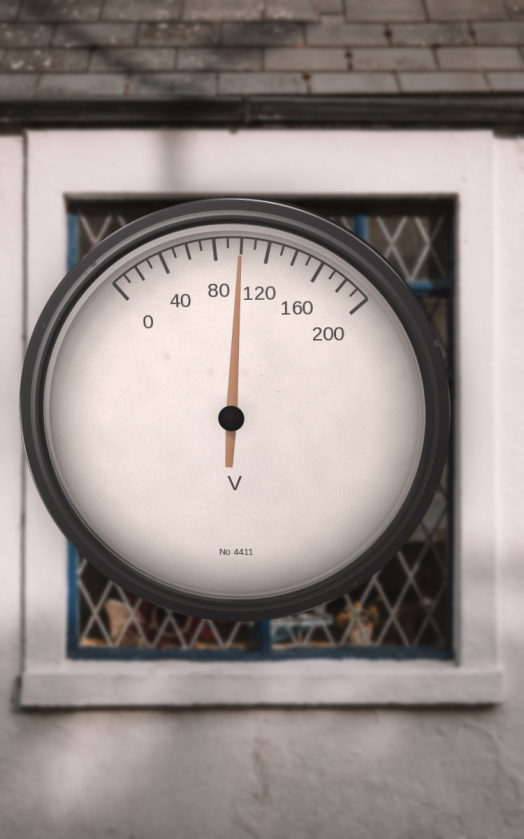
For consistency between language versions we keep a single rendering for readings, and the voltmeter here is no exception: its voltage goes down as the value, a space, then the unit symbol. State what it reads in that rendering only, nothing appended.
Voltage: 100 V
